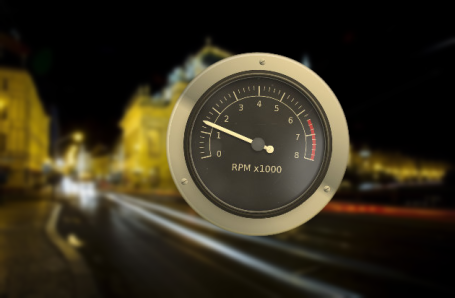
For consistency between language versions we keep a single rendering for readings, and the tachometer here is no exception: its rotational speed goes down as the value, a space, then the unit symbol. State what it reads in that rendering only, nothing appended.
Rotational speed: 1400 rpm
